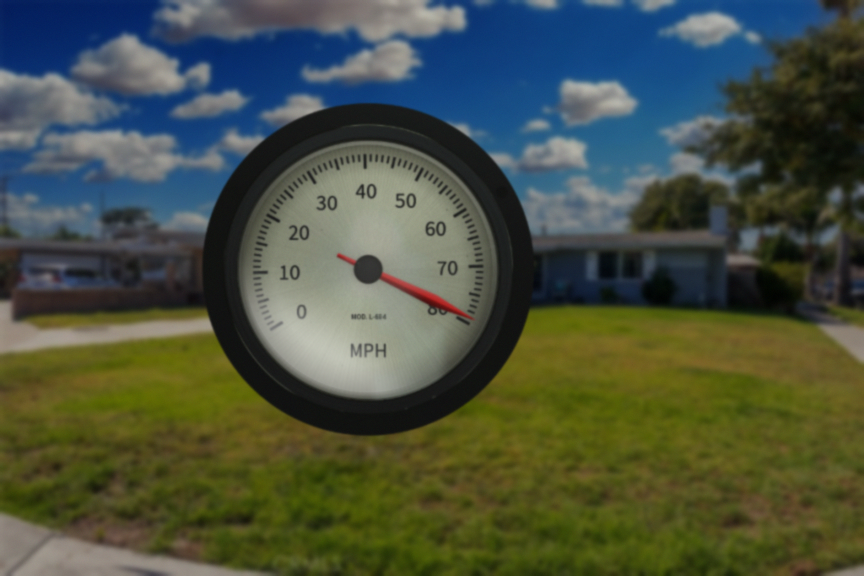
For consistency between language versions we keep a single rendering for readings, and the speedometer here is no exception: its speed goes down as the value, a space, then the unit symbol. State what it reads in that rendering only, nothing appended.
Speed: 79 mph
